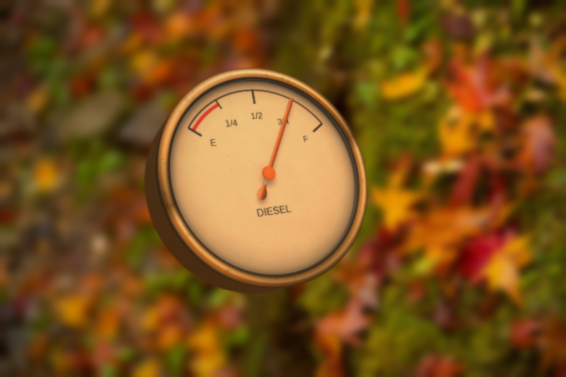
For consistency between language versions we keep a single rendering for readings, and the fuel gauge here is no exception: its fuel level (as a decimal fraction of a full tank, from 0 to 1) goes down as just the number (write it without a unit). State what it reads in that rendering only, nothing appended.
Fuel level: 0.75
